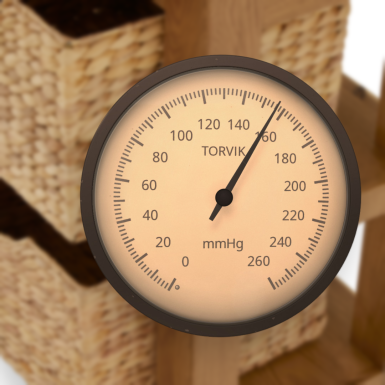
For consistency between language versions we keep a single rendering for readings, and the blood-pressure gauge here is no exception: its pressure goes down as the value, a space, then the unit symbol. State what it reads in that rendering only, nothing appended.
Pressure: 156 mmHg
